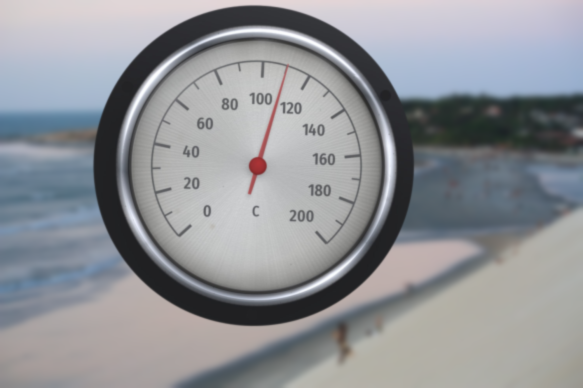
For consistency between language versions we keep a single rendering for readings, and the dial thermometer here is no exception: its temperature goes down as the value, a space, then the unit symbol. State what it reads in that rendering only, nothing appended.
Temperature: 110 °C
